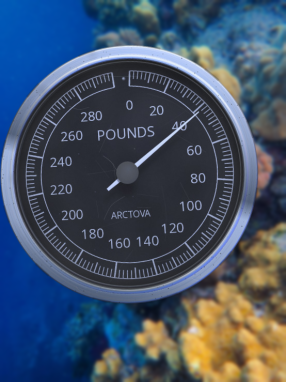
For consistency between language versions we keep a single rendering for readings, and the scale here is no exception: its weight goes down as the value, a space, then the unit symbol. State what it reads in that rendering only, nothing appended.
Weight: 42 lb
